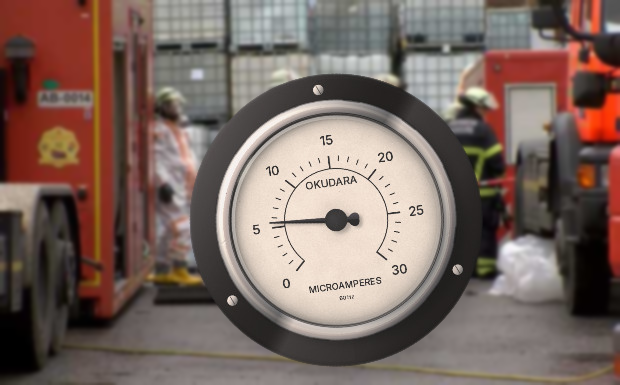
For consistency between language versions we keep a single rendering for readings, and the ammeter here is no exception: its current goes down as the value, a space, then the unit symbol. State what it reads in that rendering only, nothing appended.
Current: 5.5 µA
